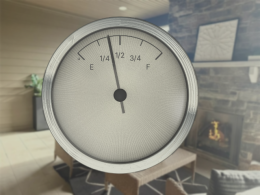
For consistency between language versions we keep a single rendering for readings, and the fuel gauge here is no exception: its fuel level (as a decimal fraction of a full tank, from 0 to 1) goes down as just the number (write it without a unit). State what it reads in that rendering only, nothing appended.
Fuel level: 0.375
